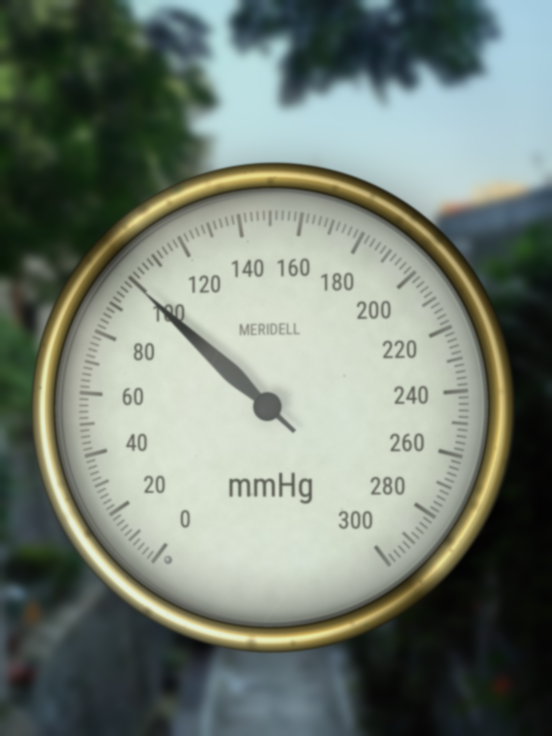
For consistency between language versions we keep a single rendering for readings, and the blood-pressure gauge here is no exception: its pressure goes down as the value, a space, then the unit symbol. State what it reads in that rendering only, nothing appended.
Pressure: 100 mmHg
